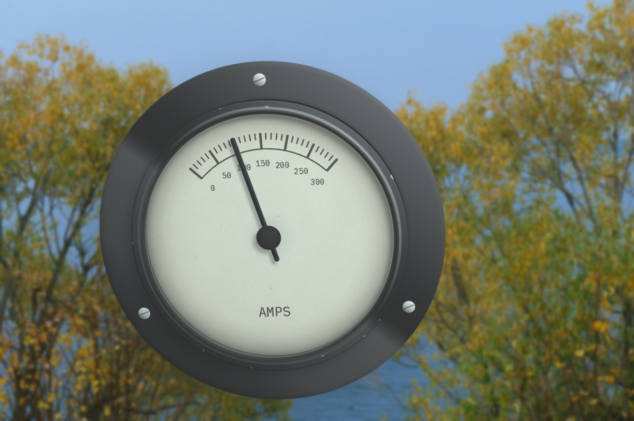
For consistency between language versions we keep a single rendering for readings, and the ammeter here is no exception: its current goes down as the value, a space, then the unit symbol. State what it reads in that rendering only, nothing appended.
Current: 100 A
